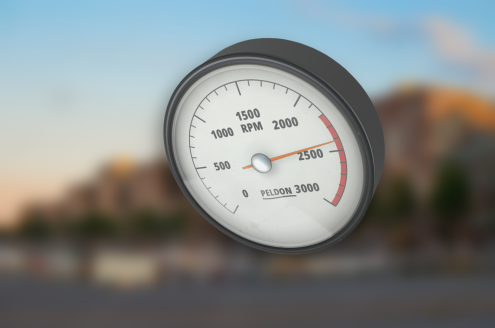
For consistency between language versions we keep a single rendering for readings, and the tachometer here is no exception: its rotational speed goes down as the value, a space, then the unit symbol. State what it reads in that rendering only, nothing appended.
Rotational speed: 2400 rpm
